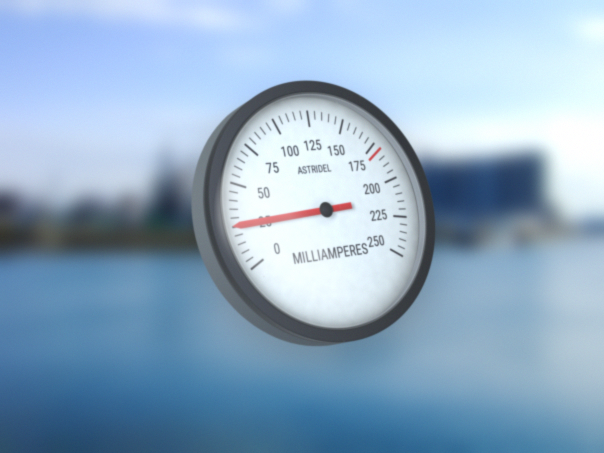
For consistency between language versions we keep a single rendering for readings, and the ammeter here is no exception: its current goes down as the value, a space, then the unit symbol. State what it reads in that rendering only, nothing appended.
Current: 25 mA
